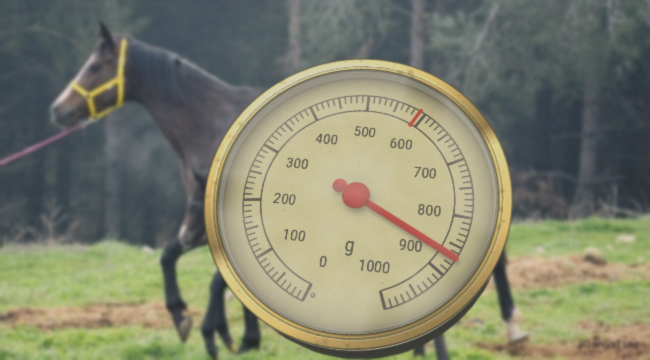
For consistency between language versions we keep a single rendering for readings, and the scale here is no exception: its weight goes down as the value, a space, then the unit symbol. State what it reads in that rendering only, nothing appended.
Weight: 870 g
